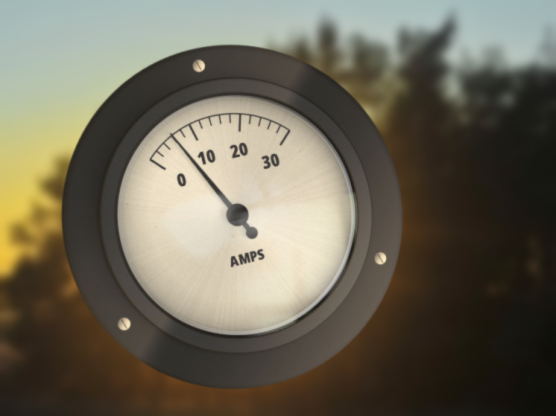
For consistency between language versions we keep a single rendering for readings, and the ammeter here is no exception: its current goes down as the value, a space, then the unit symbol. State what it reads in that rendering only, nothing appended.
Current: 6 A
